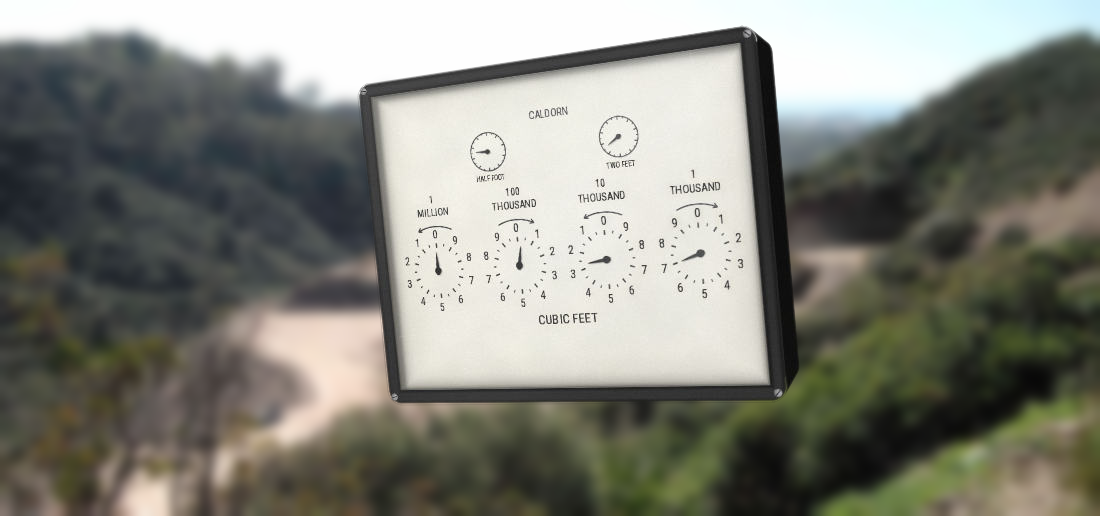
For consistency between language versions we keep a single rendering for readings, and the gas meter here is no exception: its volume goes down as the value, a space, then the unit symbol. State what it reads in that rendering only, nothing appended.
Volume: 2700 ft³
